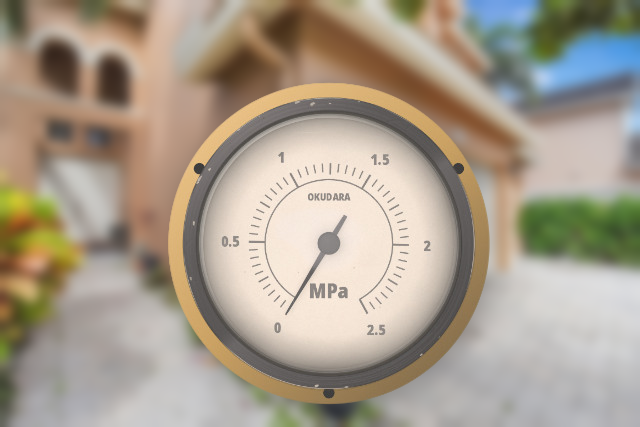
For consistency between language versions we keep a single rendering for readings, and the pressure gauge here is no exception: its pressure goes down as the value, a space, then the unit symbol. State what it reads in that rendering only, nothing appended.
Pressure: 0 MPa
